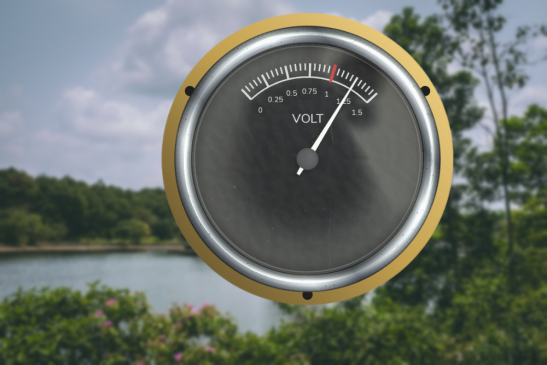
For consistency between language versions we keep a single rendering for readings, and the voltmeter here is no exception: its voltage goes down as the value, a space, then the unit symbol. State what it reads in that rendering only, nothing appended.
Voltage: 1.25 V
